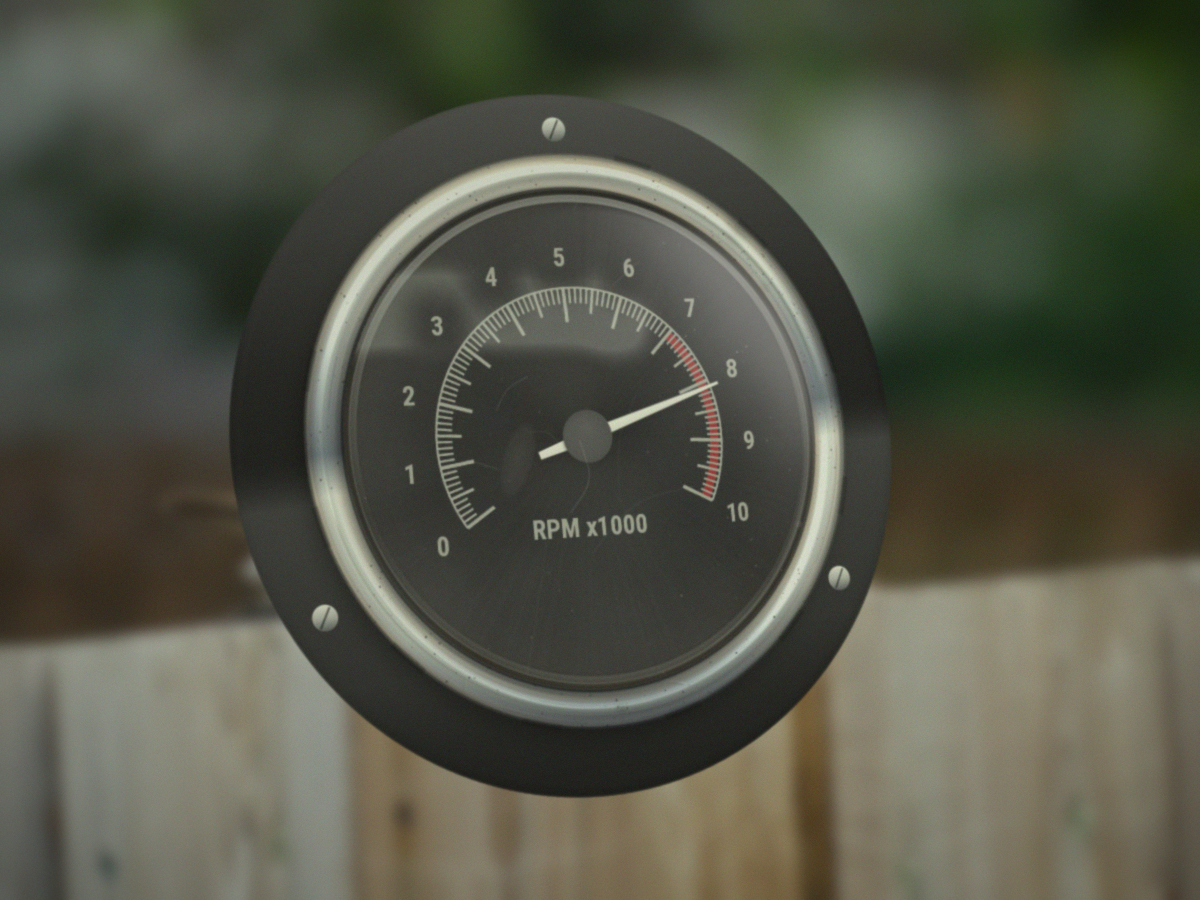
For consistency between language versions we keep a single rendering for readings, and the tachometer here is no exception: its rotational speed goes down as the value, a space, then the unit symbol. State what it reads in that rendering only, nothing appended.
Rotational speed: 8100 rpm
